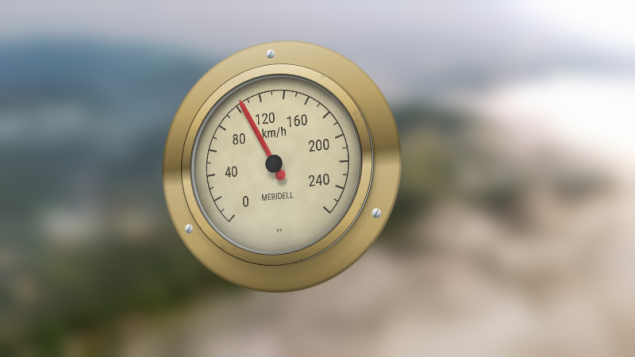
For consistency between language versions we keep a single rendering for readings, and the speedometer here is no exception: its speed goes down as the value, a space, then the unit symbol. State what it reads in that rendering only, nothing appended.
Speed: 105 km/h
